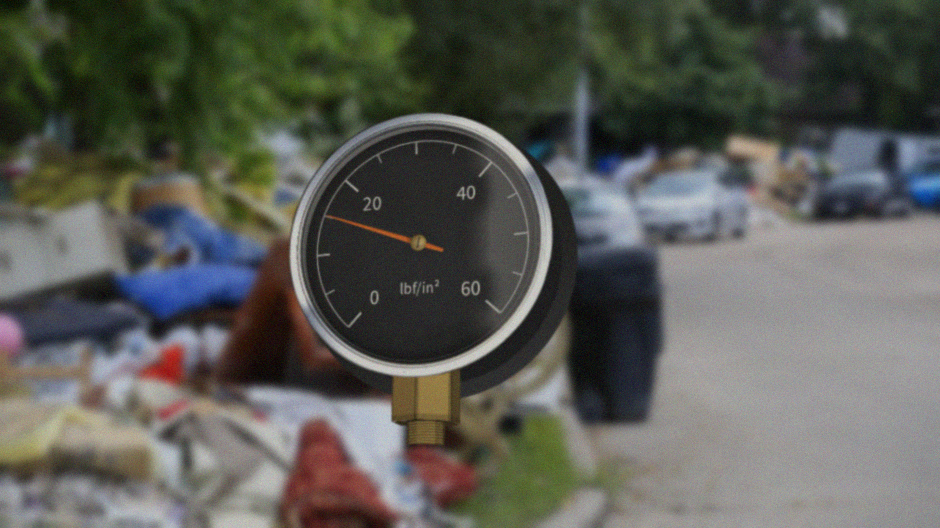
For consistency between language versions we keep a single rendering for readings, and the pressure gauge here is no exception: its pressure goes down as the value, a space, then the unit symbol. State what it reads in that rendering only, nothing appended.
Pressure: 15 psi
